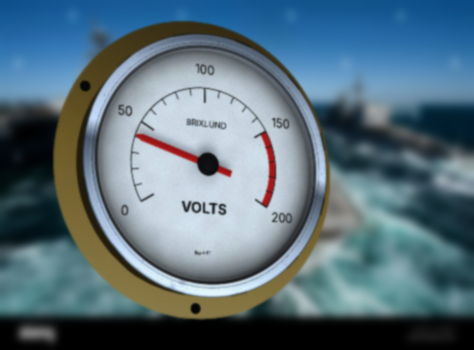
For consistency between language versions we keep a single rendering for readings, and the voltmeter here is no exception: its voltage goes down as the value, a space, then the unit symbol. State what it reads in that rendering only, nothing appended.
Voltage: 40 V
